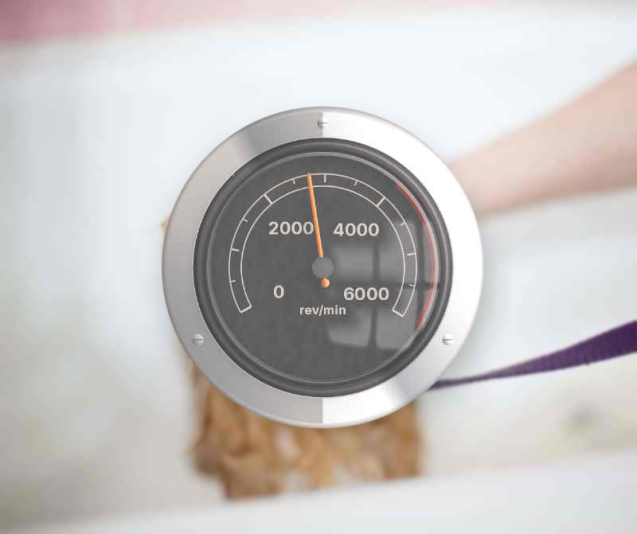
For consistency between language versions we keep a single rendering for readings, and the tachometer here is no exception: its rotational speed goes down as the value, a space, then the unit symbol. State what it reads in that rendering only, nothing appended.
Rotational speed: 2750 rpm
